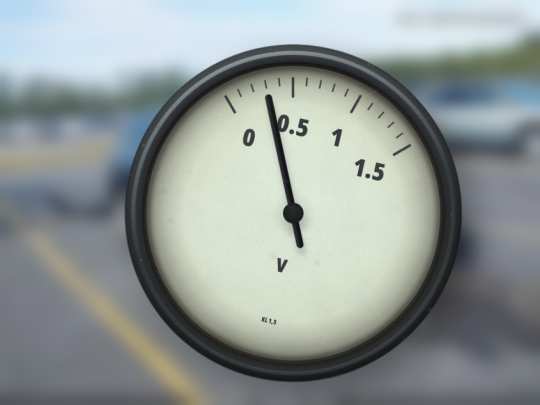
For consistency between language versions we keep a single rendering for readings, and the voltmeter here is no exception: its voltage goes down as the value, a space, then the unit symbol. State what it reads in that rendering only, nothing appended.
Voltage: 0.3 V
